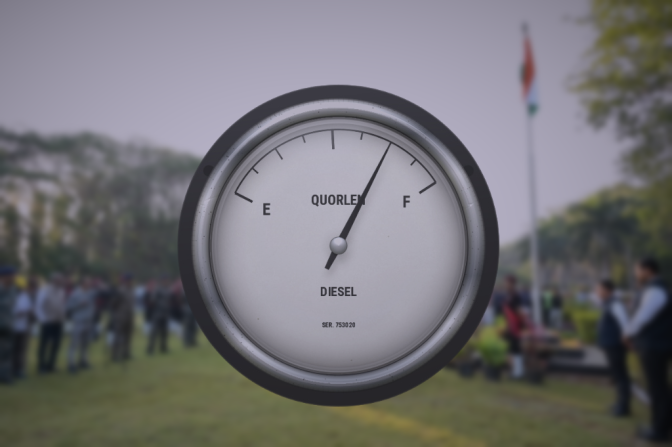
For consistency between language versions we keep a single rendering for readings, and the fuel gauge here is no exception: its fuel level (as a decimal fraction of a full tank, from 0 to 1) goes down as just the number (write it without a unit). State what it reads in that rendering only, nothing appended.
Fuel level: 0.75
